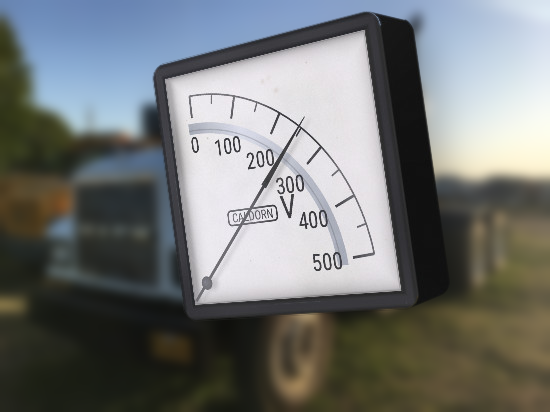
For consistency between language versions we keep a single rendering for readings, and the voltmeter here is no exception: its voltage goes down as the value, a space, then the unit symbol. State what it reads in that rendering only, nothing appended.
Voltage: 250 V
